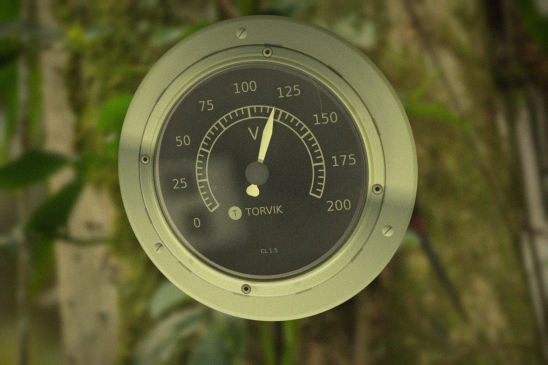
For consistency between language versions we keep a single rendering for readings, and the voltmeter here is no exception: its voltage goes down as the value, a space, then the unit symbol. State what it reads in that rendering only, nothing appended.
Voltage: 120 V
